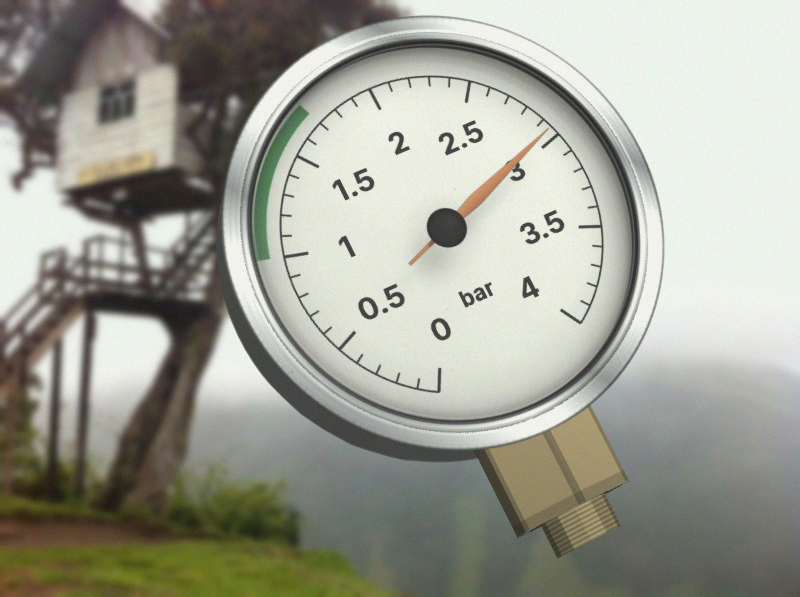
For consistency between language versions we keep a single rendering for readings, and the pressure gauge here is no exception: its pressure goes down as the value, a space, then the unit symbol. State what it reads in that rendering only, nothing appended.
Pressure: 2.95 bar
